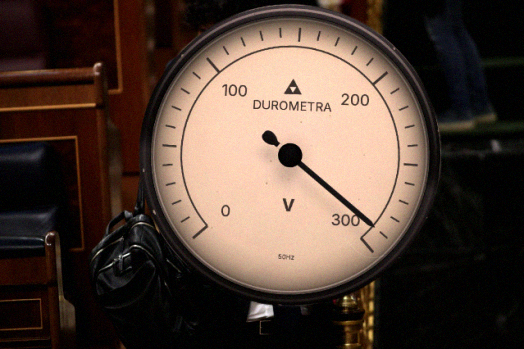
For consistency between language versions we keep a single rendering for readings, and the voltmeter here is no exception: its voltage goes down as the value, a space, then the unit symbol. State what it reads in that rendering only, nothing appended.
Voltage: 290 V
